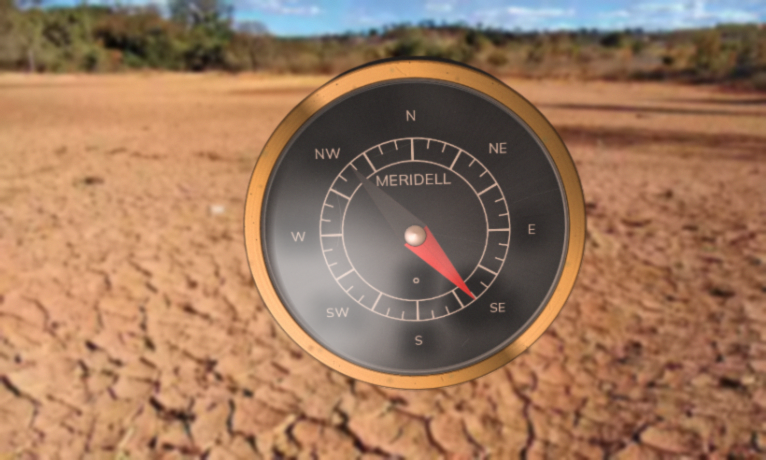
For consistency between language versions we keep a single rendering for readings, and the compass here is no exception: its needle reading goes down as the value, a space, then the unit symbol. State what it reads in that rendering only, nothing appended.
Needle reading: 140 °
